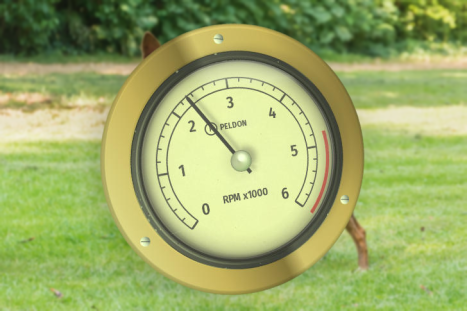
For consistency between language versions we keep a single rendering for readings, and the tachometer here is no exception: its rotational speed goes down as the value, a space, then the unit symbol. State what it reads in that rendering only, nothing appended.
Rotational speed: 2300 rpm
